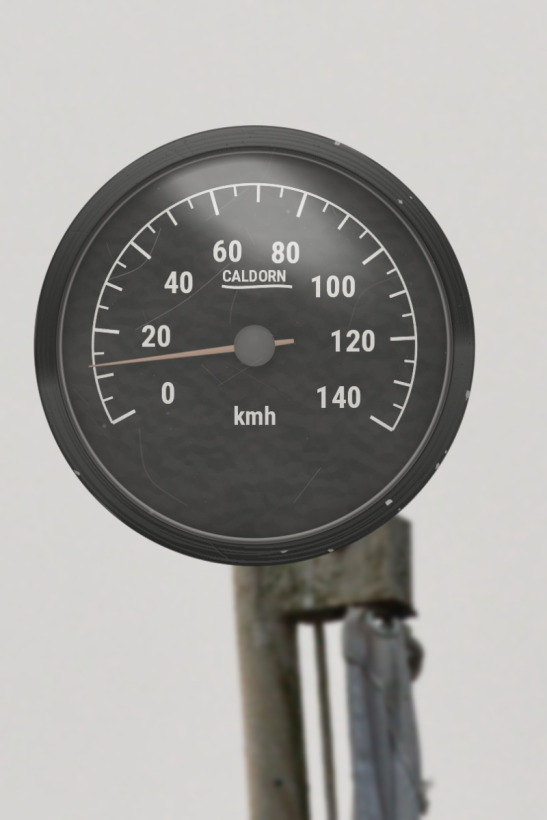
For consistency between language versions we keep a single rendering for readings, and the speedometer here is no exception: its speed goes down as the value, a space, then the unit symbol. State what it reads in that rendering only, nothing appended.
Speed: 12.5 km/h
